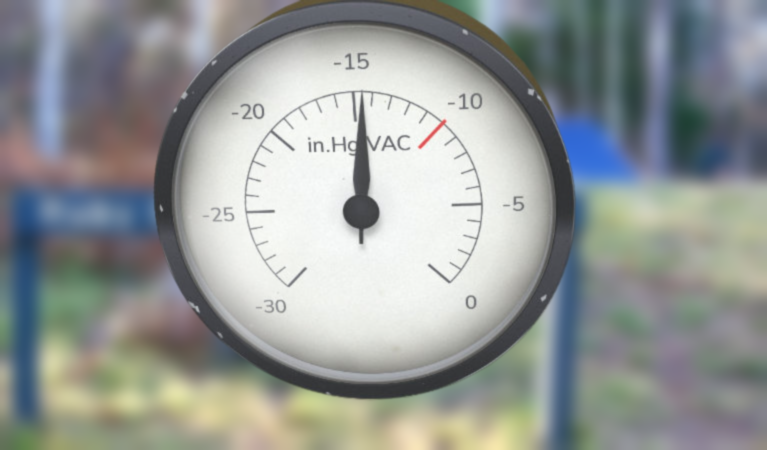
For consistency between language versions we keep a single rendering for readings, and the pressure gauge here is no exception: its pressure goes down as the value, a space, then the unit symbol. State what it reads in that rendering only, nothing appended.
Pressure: -14.5 inHg
